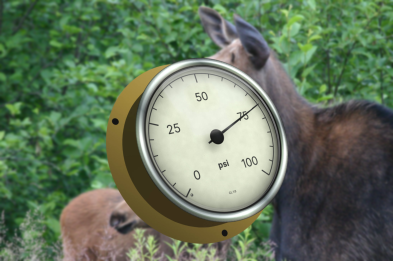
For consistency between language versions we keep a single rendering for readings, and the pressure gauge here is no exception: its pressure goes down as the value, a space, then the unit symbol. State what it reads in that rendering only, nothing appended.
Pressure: 75 psi
